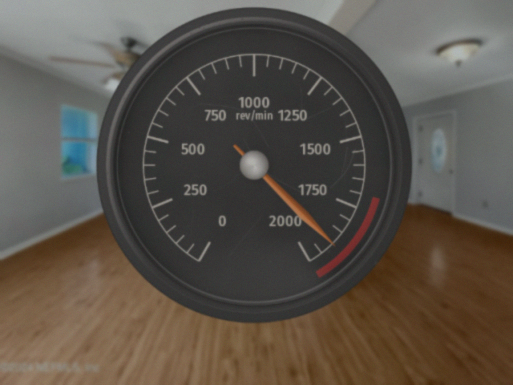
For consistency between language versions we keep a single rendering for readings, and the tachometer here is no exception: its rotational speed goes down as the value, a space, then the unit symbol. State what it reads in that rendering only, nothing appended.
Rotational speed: 1900 rpm
